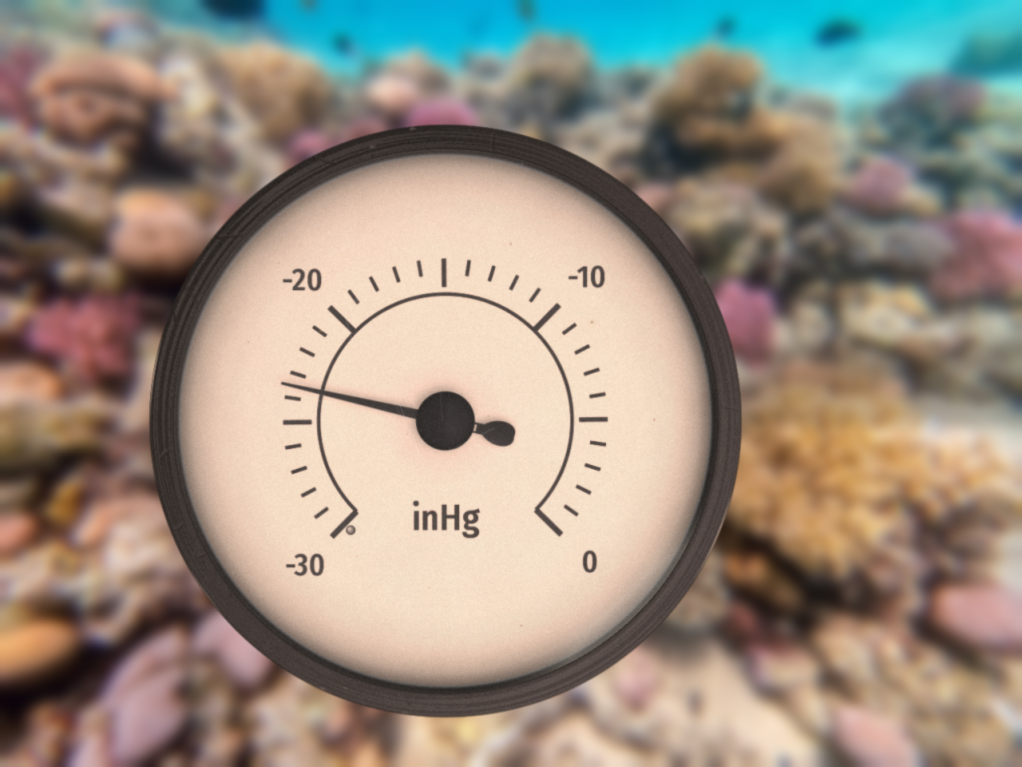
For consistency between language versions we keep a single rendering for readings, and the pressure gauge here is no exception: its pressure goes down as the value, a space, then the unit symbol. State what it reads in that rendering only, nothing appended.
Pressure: -23.5 inHg
